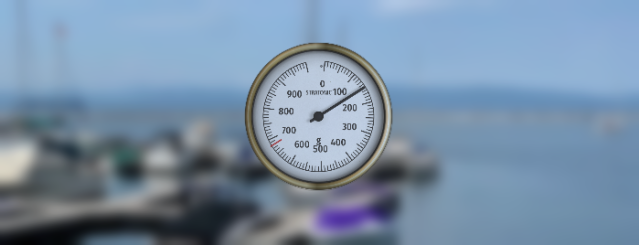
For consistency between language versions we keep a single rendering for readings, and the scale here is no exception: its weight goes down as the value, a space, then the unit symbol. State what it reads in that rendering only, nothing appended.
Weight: 150 g
